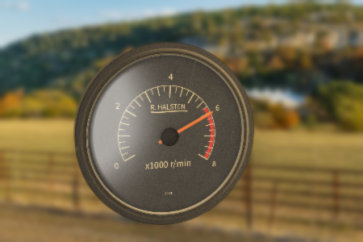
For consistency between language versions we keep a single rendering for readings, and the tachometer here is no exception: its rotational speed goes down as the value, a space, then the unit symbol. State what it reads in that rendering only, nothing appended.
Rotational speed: 6000 rpm
